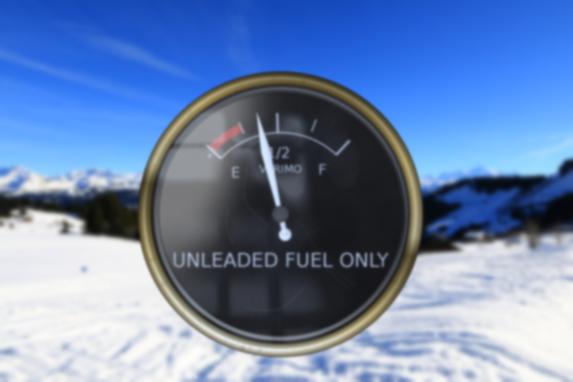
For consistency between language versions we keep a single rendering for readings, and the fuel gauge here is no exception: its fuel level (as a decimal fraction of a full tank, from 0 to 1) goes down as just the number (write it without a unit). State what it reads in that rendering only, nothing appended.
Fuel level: 0.375
